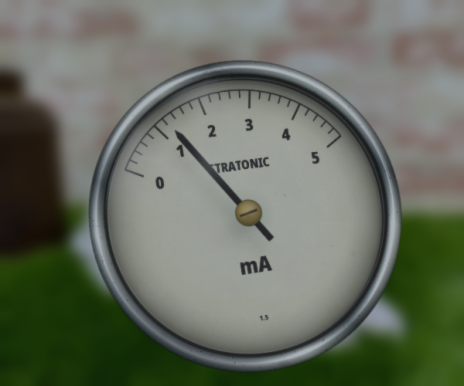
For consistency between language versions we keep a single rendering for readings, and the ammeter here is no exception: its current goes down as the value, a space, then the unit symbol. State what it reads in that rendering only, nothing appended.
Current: 1.2 mA
